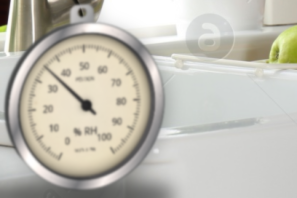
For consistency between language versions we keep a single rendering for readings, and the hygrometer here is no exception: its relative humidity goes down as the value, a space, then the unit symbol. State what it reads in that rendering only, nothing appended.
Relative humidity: 35 %
